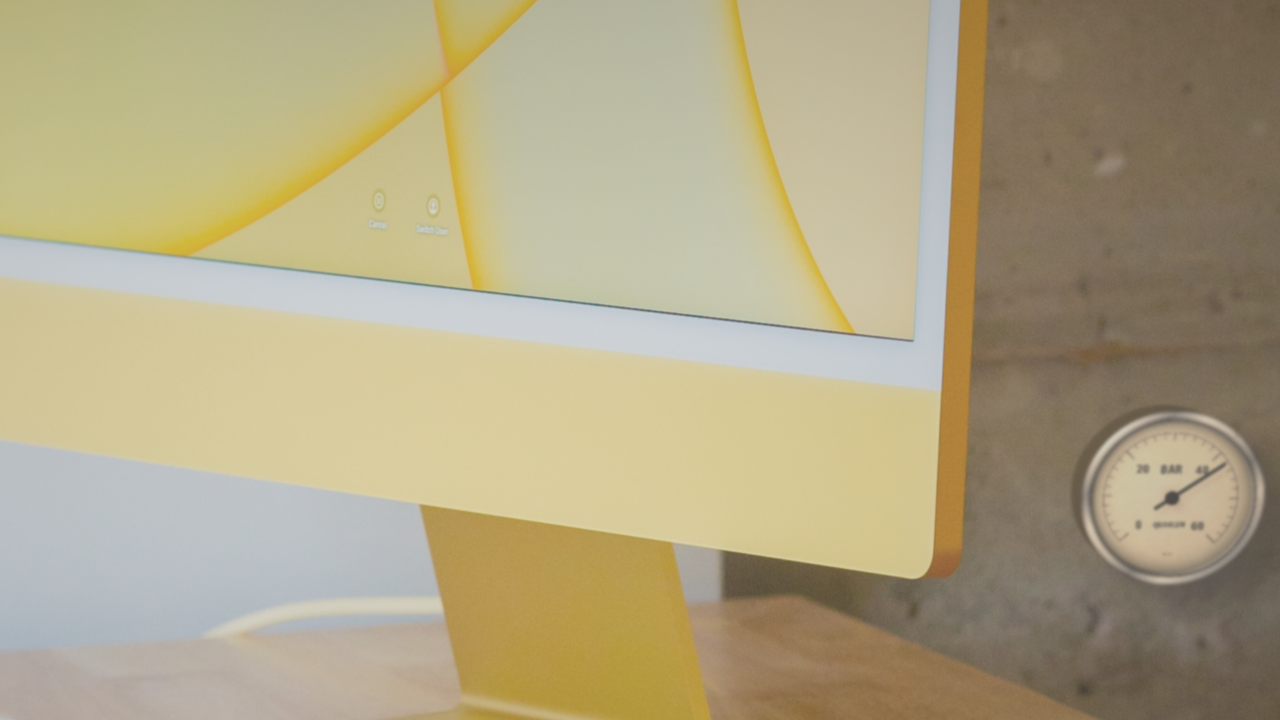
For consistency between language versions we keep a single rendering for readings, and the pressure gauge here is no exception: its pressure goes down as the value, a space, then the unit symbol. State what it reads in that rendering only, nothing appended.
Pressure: 42 bar
